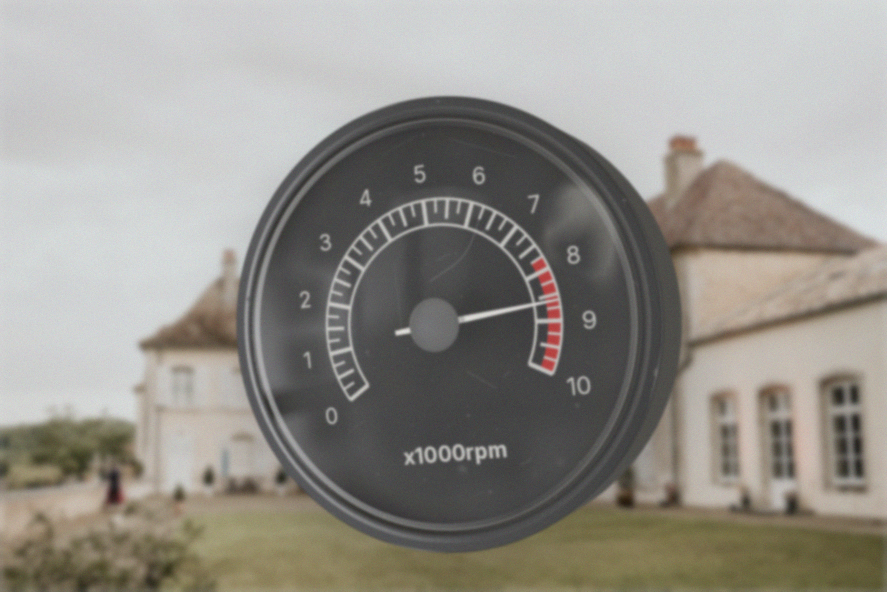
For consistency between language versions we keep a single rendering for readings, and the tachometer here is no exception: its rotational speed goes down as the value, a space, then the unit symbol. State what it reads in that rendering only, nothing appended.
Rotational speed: 8625 rpm
